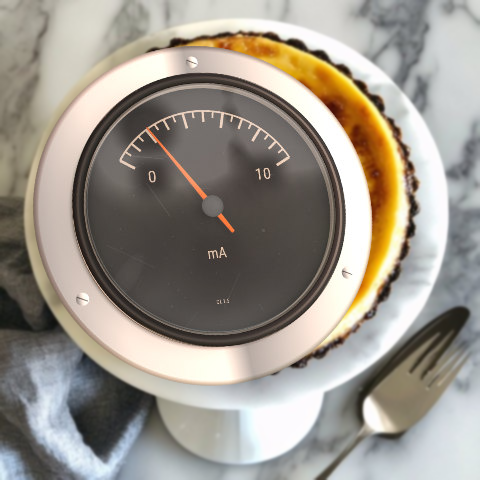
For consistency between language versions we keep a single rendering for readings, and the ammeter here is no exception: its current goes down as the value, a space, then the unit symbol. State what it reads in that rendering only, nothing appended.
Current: 2 mA
